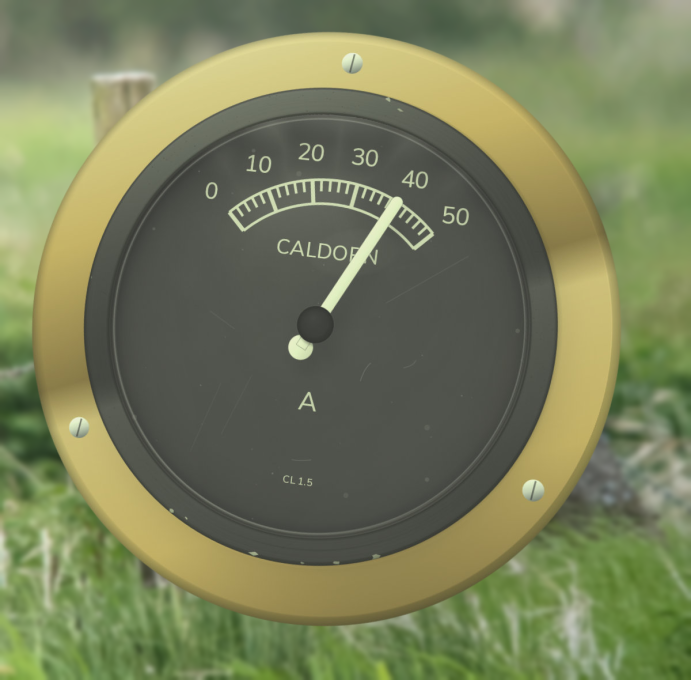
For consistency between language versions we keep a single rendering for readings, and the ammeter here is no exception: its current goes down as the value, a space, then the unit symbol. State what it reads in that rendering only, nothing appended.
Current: 40 A
